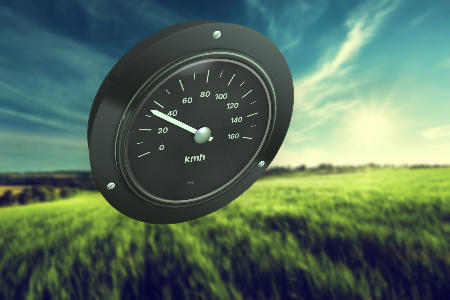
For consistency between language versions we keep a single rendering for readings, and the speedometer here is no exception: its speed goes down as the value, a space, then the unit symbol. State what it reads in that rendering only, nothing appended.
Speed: 35 km/h
